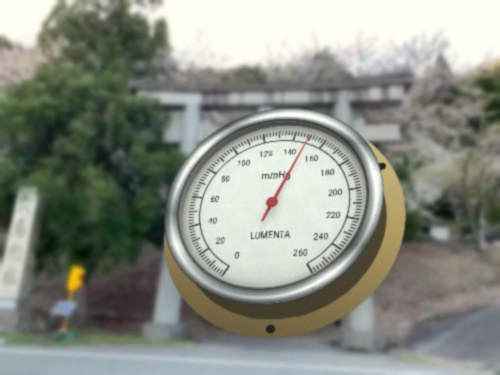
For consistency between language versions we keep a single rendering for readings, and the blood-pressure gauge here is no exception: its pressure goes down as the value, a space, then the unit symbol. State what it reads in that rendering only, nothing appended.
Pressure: 150 mmHg
